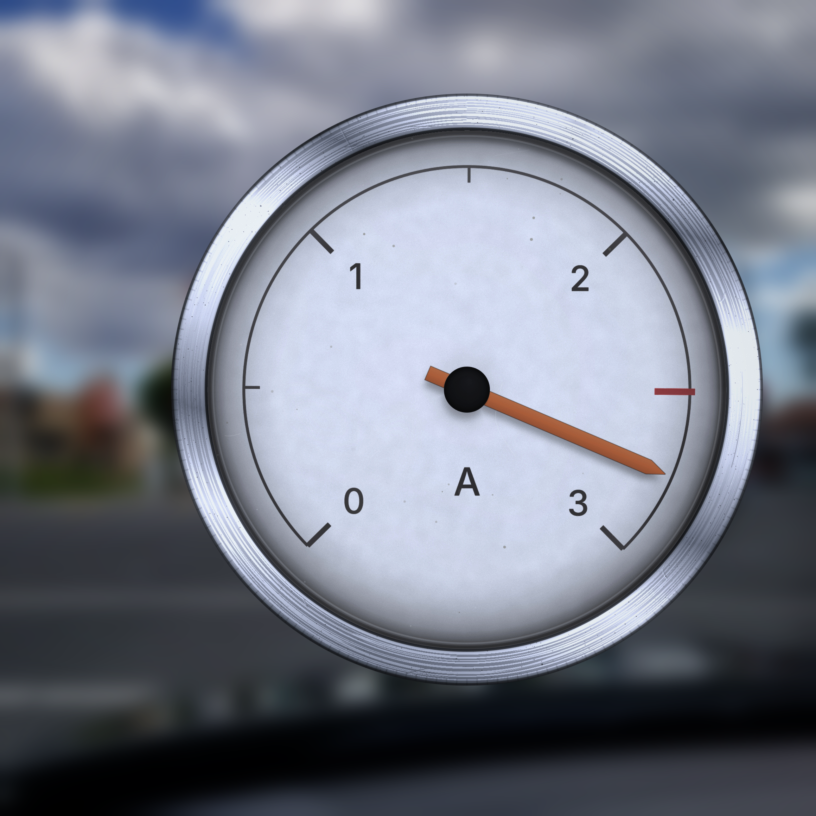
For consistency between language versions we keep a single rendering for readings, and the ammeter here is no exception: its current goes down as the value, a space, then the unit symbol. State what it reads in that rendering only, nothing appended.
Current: 2.75 A
